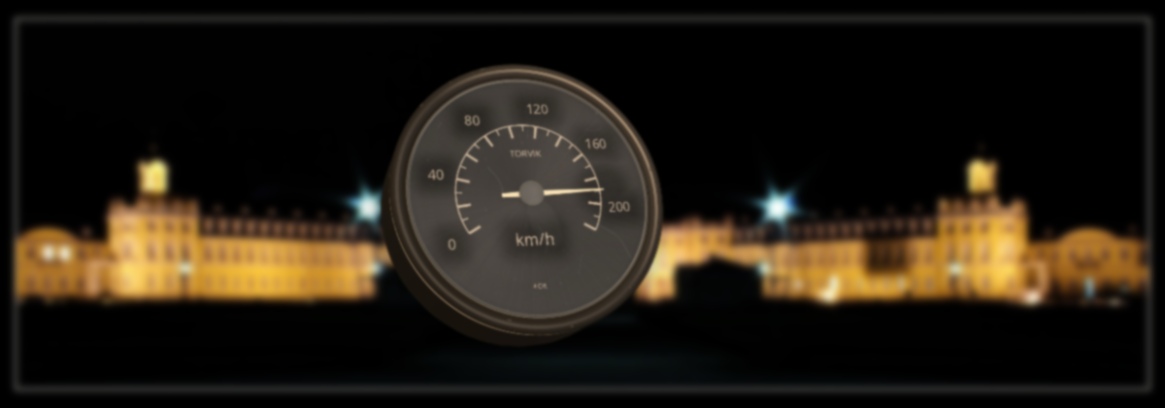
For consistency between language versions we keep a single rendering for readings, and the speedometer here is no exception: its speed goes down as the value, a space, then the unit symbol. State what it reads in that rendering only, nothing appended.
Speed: 190 km/h
